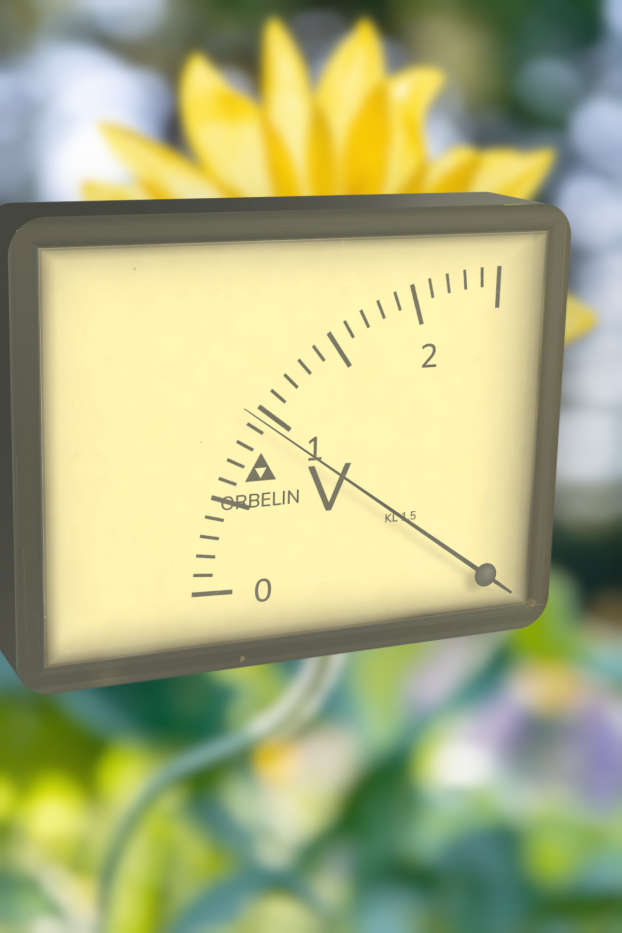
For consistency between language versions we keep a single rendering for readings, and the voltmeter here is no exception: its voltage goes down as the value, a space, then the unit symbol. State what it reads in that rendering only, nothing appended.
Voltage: 0.95 V
